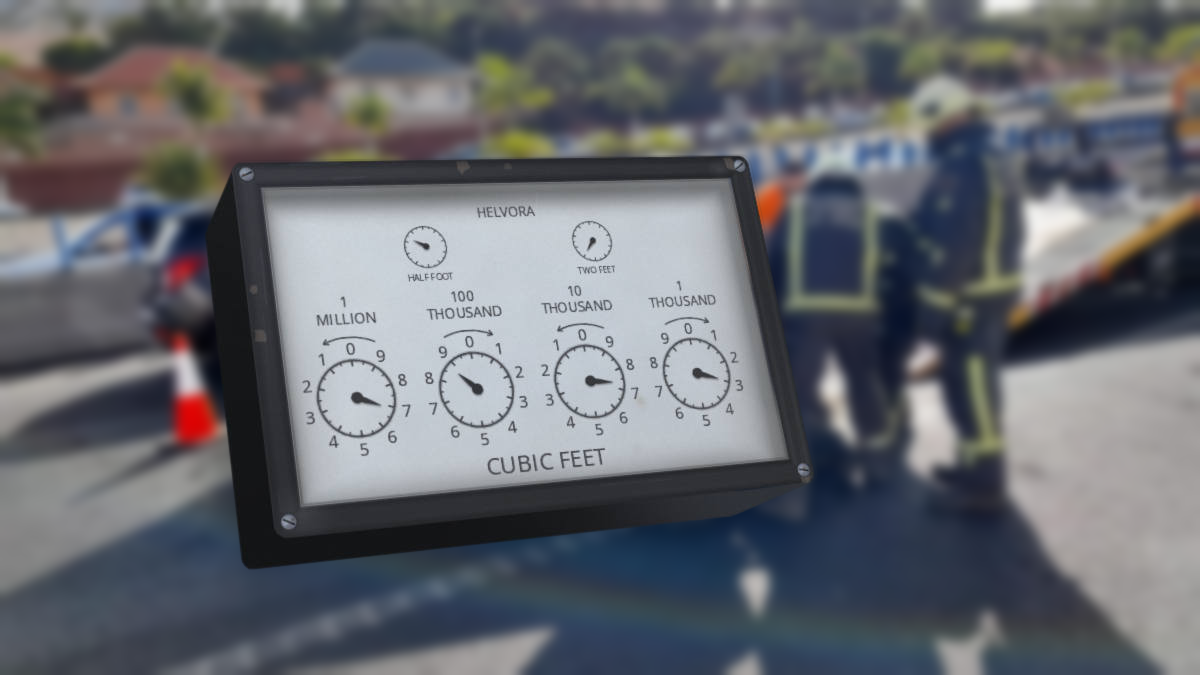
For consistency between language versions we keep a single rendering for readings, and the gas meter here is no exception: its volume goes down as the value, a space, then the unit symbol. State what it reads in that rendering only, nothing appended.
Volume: 687300 ft³
